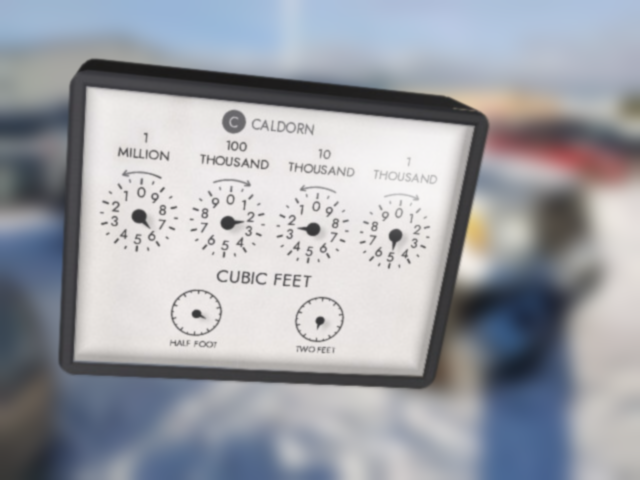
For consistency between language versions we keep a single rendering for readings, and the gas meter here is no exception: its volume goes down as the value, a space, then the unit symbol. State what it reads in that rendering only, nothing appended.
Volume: 622500 ft³
